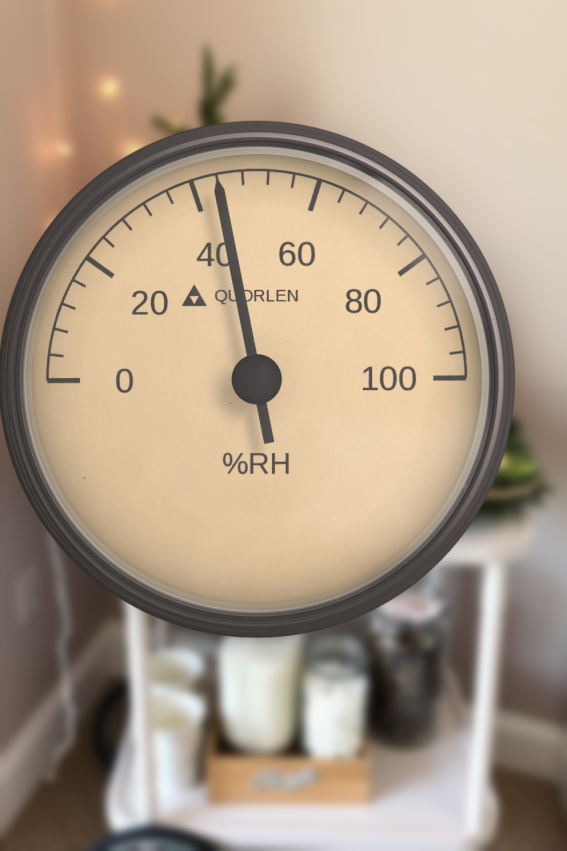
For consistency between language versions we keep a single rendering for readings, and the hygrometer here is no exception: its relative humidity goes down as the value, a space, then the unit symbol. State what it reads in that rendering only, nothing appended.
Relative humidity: 44 %
